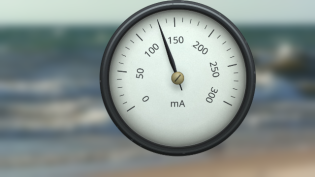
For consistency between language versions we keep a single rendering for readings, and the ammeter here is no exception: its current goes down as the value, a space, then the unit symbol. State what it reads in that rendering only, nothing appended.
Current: 130 mA
